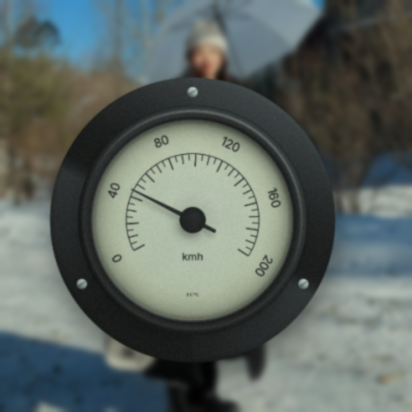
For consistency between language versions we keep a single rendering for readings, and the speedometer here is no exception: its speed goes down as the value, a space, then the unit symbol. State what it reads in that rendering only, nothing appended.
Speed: 45 km/h
